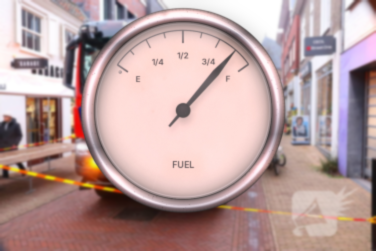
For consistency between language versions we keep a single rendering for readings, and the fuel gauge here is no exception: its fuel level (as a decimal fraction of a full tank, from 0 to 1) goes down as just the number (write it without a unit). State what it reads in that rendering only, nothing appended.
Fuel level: 0.875
